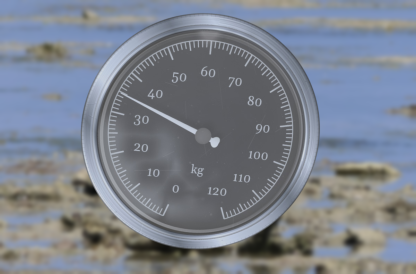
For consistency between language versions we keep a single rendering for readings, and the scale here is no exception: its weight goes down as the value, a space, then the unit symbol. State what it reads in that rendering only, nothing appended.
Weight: 35 kg
